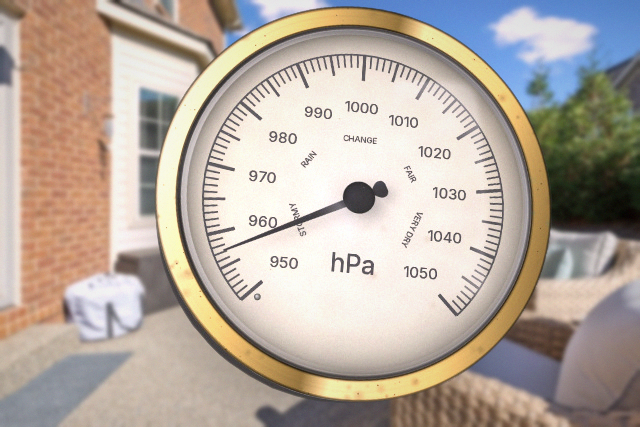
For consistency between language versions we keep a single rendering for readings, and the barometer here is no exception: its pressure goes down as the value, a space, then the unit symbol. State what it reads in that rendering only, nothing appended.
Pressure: 957 hPa
